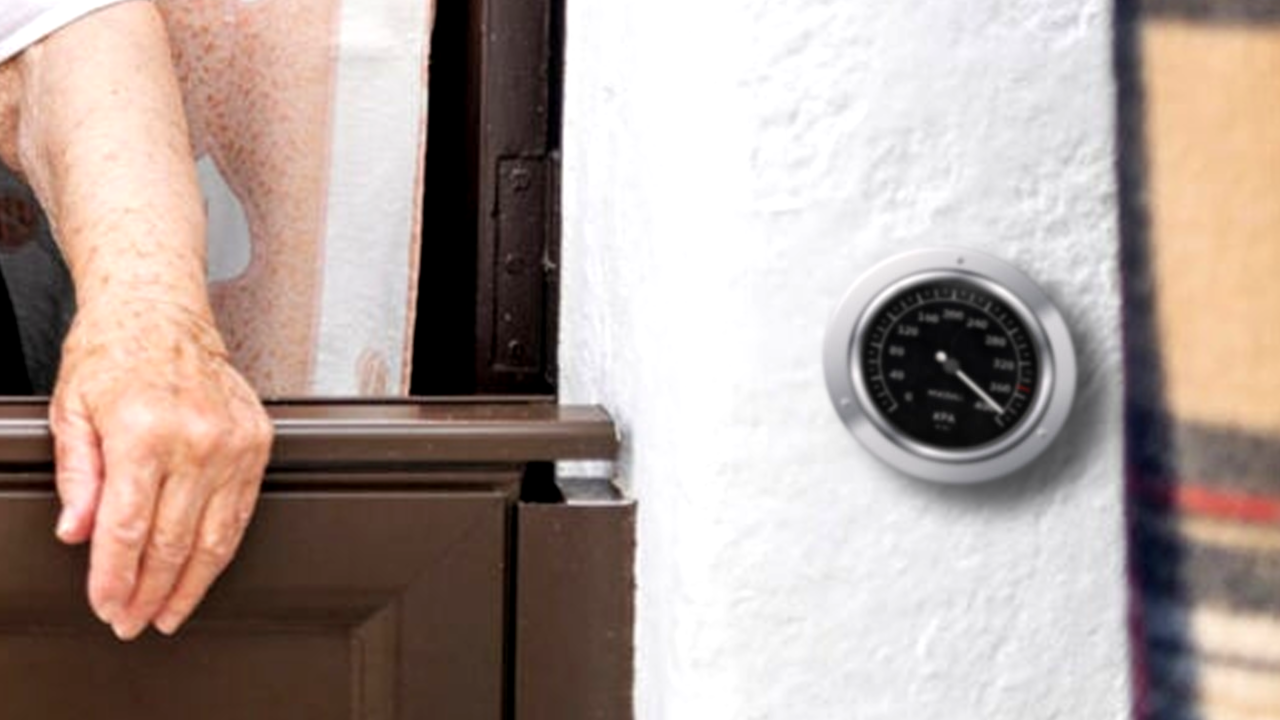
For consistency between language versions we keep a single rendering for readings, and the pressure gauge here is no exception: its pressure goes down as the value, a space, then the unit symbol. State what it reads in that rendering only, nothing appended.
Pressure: 390 kPa
